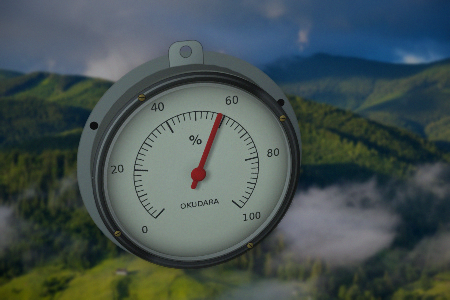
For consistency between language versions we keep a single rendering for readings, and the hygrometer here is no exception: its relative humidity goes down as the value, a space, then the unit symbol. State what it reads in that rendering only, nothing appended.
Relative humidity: 58 %
